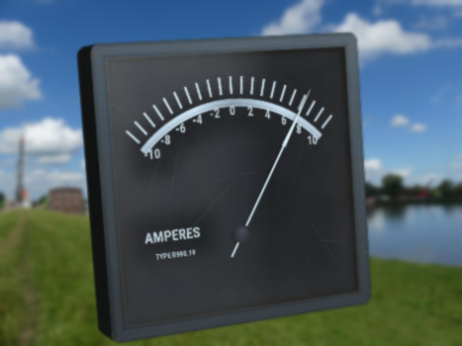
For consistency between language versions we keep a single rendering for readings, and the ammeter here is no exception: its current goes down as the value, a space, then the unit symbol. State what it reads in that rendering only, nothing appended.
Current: 7 A
